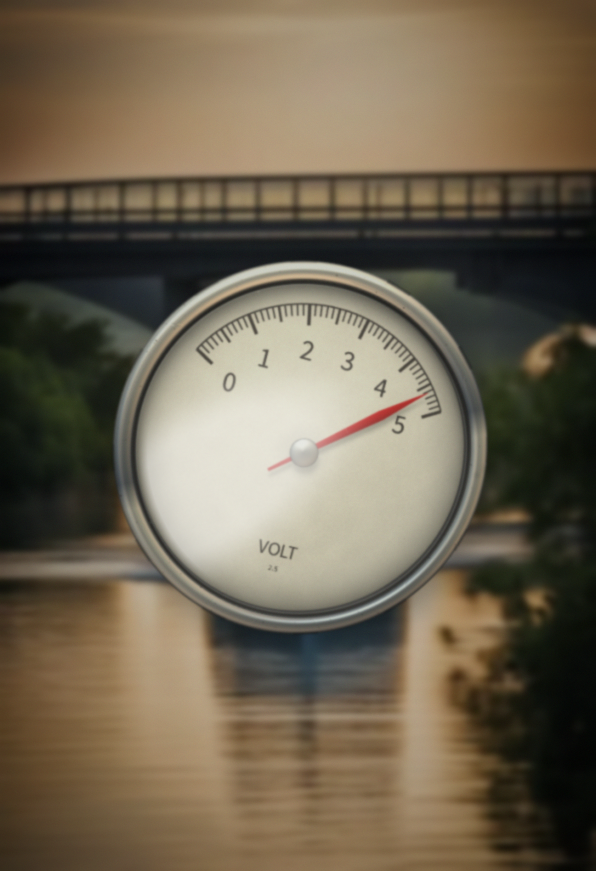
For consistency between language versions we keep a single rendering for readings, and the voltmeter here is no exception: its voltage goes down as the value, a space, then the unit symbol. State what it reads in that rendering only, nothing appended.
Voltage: 4.6 V
